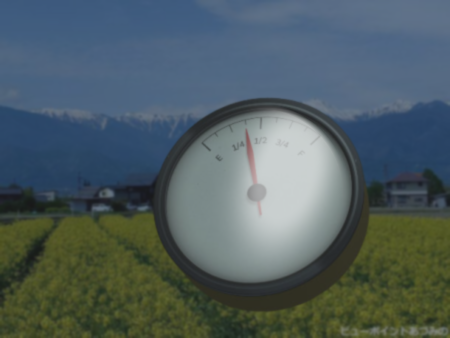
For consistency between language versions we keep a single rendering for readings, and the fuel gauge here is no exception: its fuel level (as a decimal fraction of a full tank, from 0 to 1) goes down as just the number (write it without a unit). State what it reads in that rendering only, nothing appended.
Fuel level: 0.375
